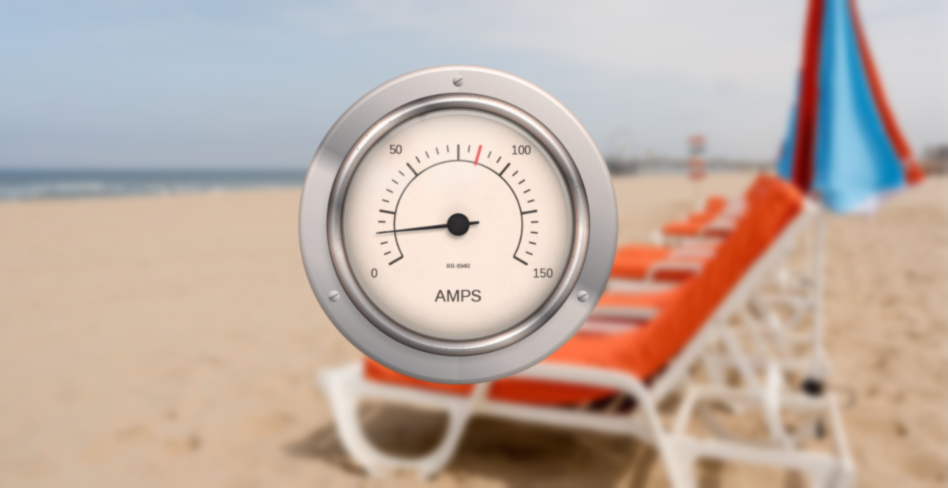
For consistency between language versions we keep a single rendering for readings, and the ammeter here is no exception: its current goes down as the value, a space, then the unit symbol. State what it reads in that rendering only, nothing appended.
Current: 15 A
